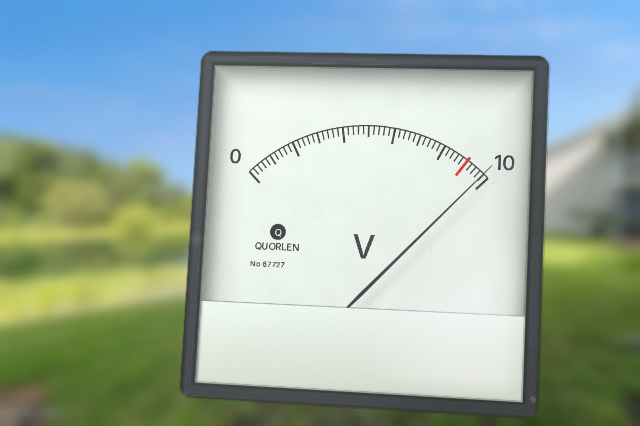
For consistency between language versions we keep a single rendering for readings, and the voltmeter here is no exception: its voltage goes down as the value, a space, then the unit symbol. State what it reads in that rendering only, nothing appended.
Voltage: 9.8 V
